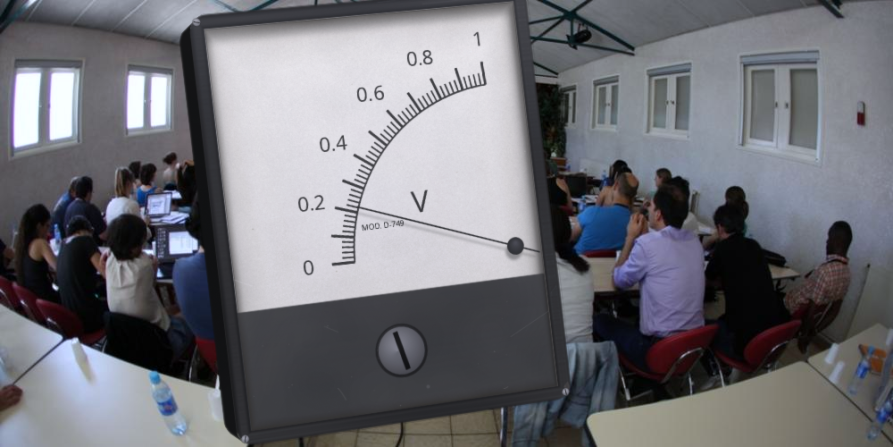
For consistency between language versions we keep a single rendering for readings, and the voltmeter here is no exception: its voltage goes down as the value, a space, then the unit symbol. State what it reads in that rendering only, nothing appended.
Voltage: 0.22 V
